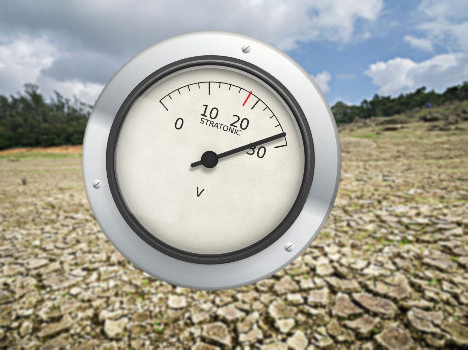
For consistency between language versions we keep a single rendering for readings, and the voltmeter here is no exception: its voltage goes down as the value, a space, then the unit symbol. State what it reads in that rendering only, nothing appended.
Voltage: 28 V
